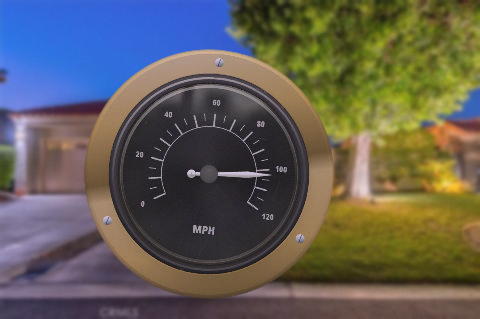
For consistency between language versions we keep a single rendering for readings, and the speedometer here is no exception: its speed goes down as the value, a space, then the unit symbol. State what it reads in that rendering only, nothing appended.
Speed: 102.5 mph
